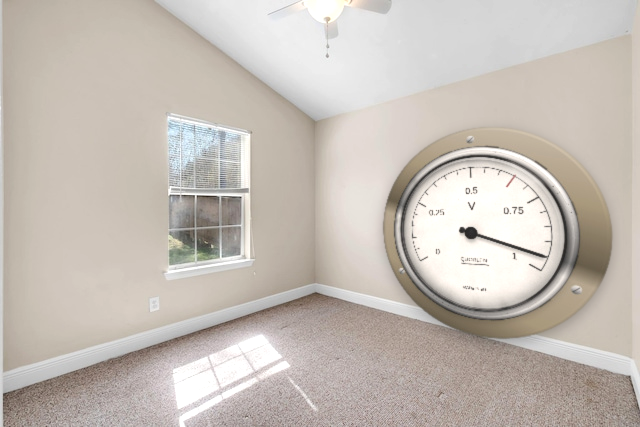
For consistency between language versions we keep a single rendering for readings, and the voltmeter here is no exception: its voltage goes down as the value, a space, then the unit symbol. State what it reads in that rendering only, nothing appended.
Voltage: 0.95 V
